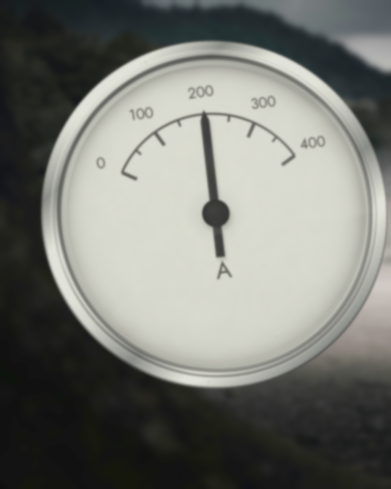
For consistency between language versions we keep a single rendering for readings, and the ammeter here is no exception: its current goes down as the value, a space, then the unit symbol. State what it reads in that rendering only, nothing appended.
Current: 200 A
